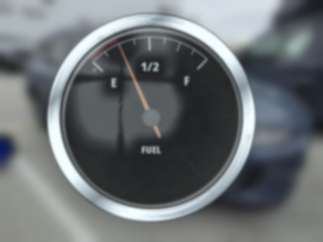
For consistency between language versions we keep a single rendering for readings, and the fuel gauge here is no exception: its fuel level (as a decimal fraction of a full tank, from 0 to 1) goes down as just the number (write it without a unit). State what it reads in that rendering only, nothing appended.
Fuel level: 0.25
